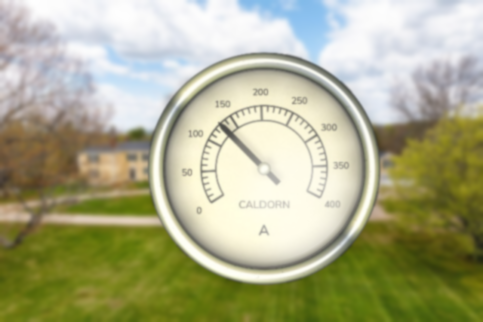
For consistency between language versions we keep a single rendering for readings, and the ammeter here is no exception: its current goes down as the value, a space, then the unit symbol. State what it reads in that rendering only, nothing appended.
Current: 130 A
